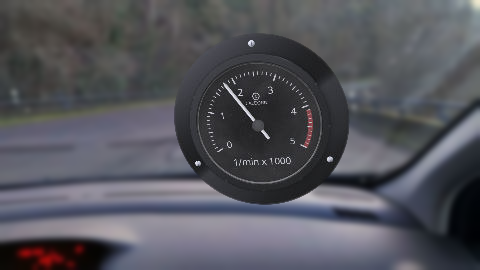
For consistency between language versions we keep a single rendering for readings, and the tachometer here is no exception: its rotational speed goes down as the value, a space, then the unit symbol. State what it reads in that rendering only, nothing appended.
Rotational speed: 1800 rpm
